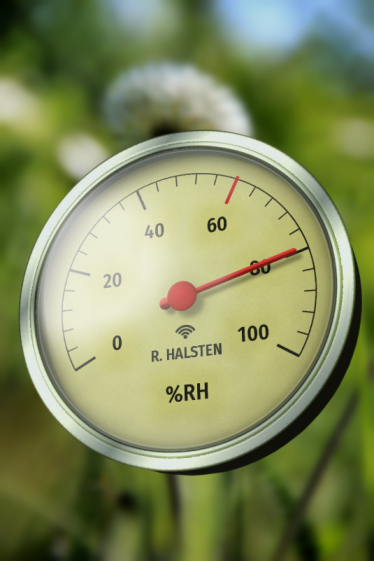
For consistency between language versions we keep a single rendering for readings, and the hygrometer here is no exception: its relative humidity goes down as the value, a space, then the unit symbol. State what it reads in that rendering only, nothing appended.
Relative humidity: 80 %
